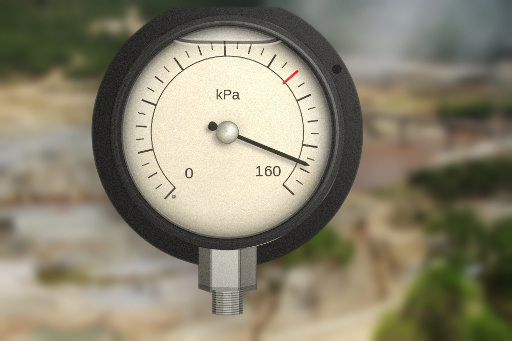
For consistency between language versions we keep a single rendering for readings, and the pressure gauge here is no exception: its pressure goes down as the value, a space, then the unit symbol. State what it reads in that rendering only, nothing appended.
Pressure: 147.5 kPa
